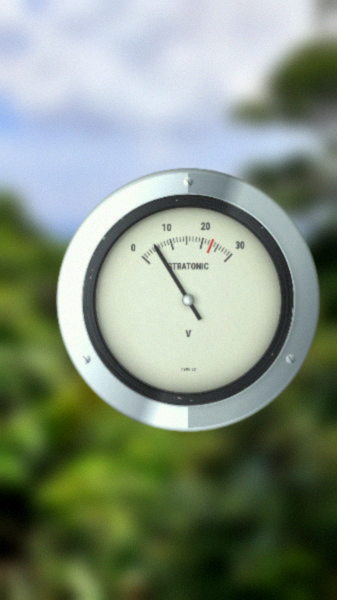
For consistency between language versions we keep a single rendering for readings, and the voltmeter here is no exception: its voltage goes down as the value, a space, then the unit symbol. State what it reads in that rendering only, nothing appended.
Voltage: 5 V
